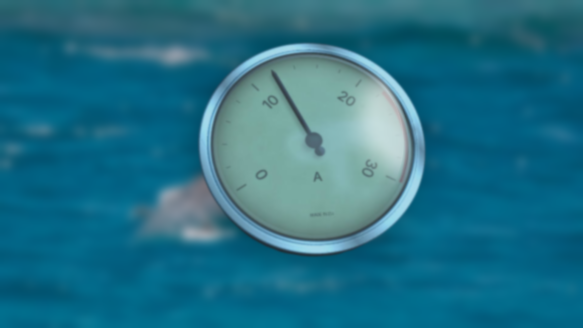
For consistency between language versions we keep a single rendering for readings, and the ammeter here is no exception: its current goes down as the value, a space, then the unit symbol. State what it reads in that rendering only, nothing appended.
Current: 12 A
